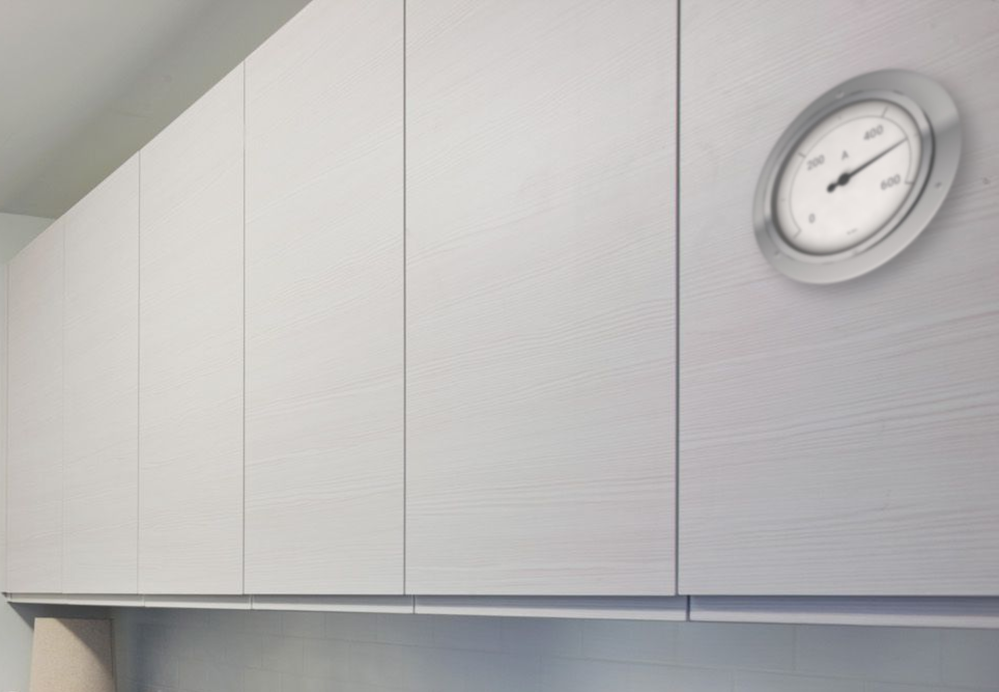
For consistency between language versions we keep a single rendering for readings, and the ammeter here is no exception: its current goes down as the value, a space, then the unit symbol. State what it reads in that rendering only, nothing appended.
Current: 500 A
